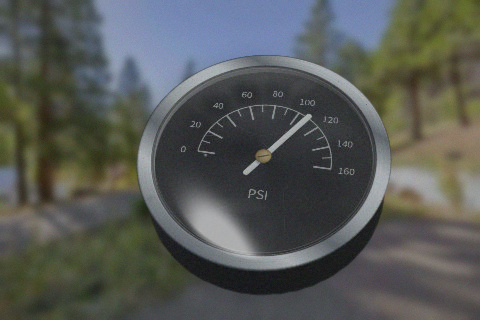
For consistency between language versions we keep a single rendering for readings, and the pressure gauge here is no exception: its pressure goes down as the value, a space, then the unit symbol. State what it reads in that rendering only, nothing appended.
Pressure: 110 psi
